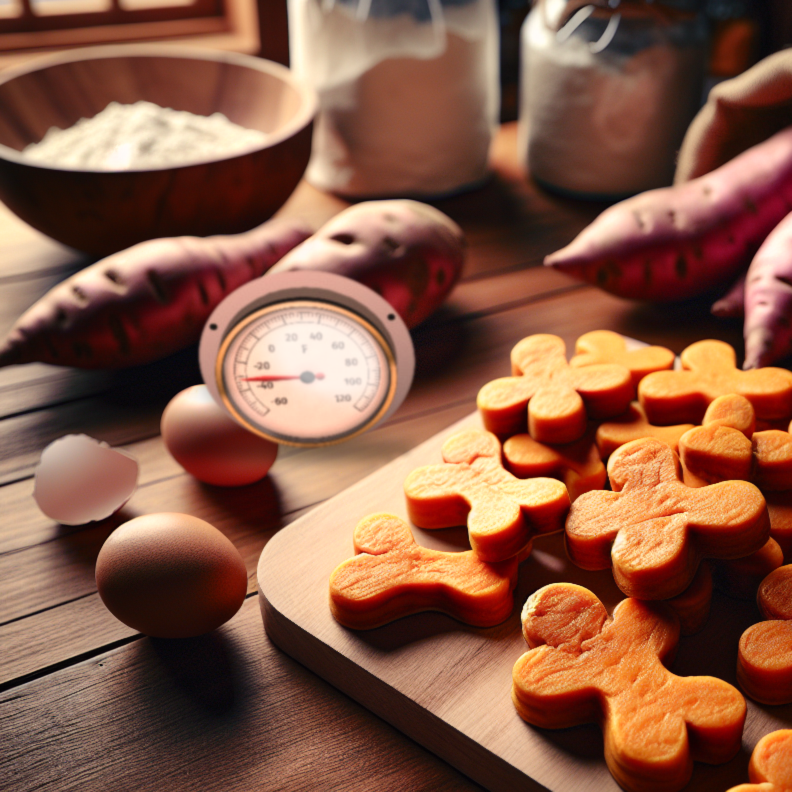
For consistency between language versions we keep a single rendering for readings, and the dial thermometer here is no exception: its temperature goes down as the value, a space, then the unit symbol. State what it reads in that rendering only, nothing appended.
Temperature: -30 °F
